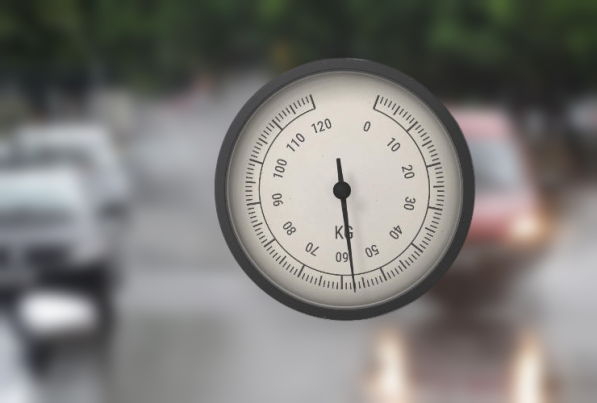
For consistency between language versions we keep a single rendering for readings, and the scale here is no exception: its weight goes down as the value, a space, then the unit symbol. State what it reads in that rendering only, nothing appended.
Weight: 57 kg
